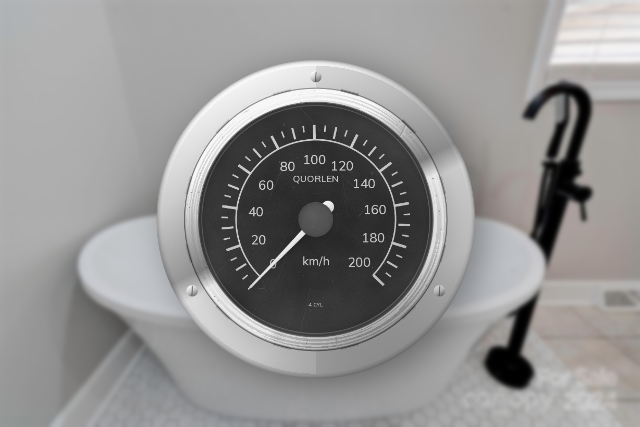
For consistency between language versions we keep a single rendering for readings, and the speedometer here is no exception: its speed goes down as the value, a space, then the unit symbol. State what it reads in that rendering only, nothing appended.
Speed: 0 km/h
